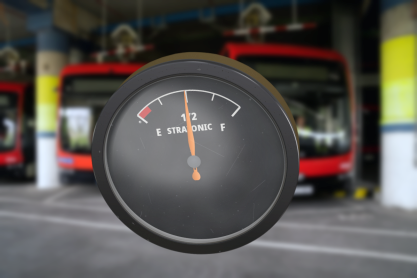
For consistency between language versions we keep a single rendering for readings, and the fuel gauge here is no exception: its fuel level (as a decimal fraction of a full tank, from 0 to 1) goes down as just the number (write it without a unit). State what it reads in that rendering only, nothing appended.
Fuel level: 0.5
